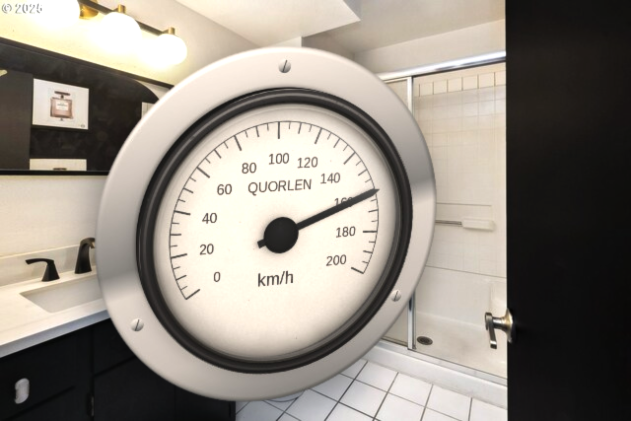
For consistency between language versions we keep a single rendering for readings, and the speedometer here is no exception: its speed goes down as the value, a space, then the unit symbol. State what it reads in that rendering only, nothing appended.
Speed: 160 km/h
